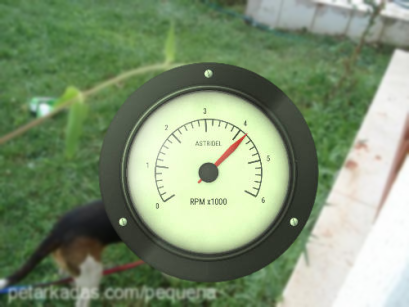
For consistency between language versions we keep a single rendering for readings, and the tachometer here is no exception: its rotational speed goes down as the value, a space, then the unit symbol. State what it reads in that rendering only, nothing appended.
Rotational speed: 4200 rpm
